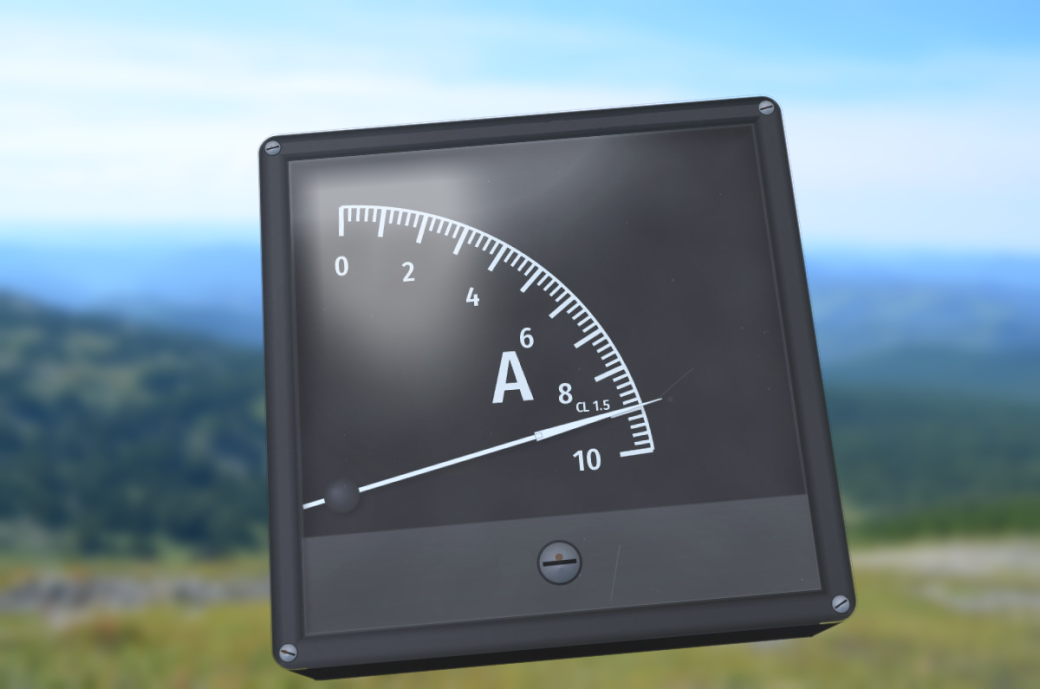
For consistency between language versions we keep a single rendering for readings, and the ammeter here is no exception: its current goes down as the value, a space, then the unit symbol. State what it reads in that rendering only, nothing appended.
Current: 9 A
